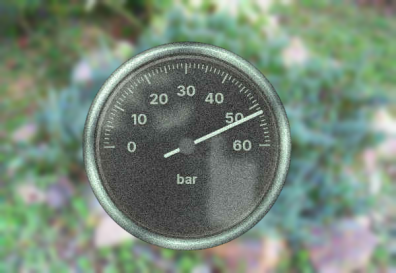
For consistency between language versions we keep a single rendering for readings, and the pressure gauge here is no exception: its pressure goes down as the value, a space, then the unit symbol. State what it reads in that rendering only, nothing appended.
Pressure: 52 bar
